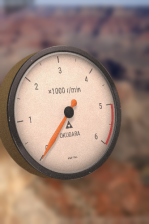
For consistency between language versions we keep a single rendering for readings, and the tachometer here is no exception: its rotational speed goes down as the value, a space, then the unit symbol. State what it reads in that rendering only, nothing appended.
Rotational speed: 0 rpm
